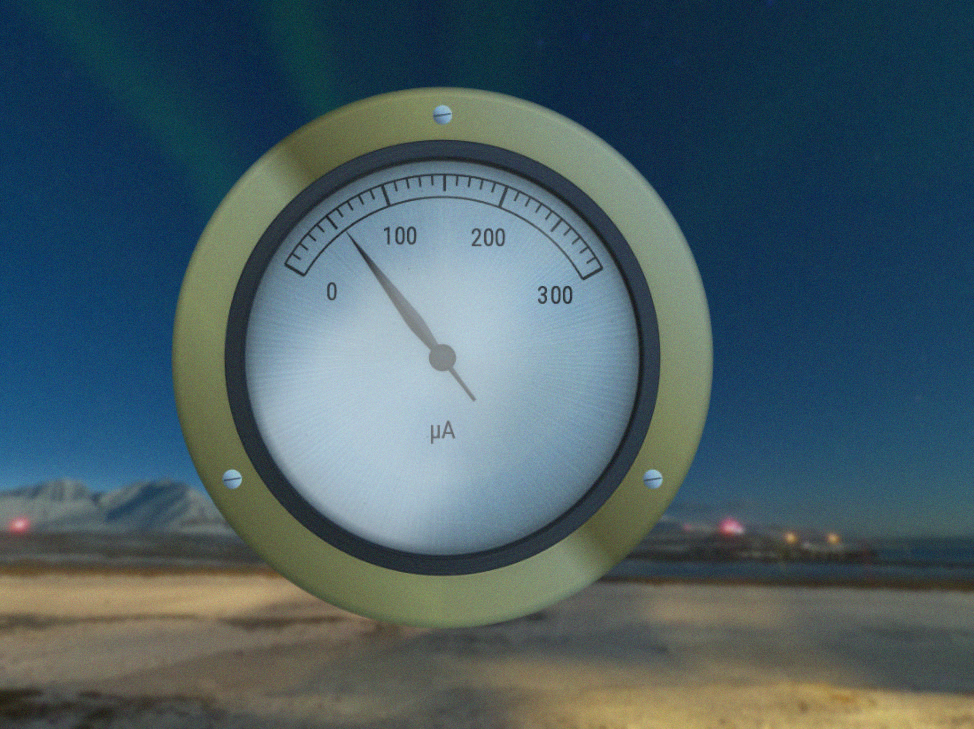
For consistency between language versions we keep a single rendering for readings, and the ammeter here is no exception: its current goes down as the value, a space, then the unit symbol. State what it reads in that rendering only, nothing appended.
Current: 55 µA
